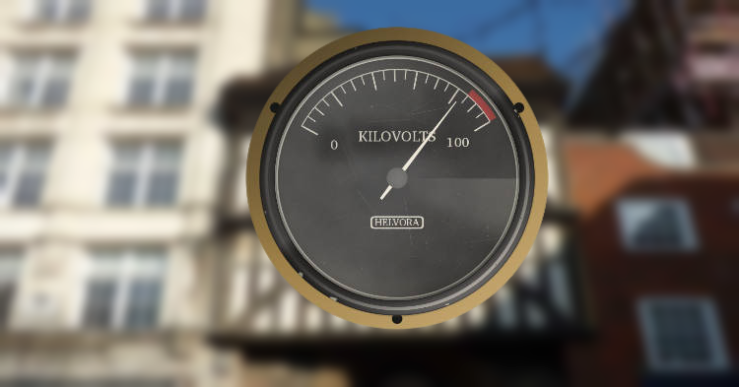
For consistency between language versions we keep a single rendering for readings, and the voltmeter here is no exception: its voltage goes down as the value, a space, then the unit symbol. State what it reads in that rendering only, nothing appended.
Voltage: 82.5 kV
